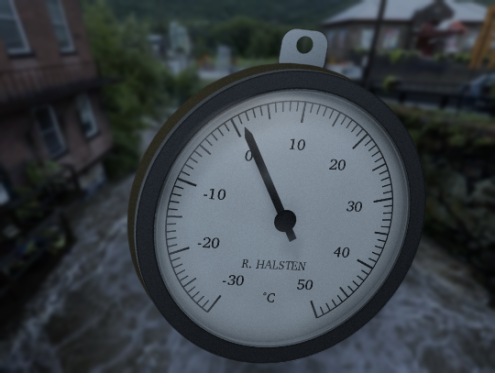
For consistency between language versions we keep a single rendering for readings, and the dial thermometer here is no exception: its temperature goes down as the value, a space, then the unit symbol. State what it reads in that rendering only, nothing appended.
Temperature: 1 °C
